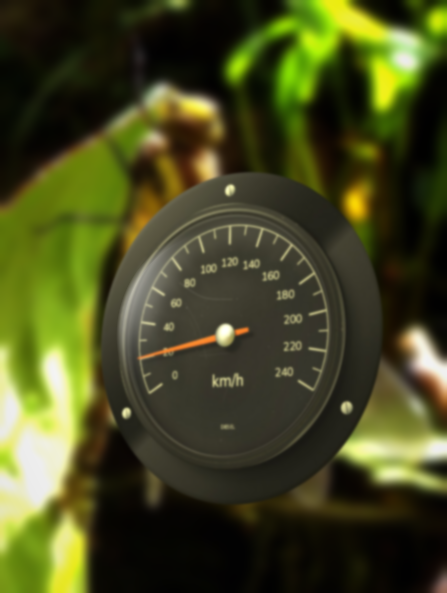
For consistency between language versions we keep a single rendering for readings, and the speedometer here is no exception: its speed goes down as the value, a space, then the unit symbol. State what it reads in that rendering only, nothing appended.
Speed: 20 km/h
